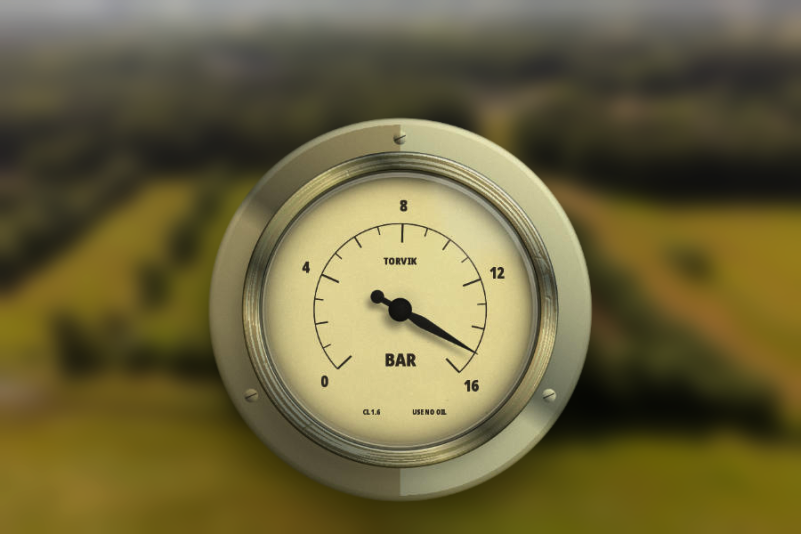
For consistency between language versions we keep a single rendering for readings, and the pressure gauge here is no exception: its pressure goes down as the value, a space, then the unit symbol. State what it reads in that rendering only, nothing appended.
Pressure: 15 bar
